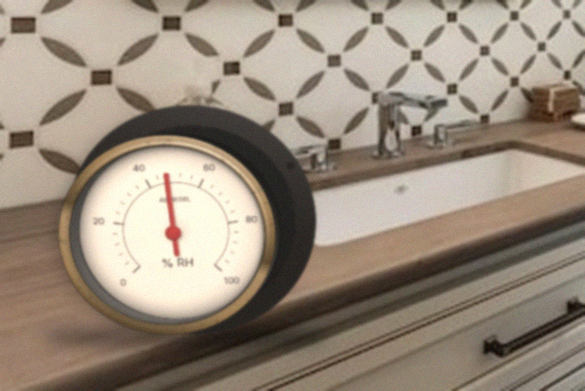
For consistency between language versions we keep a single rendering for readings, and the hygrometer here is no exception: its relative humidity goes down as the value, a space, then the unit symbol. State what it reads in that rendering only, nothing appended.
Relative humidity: 48 %
